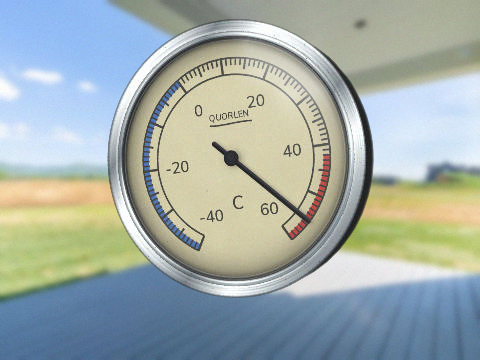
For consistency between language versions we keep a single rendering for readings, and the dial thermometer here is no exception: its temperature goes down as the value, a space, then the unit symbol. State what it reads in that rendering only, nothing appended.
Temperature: 55 °C
